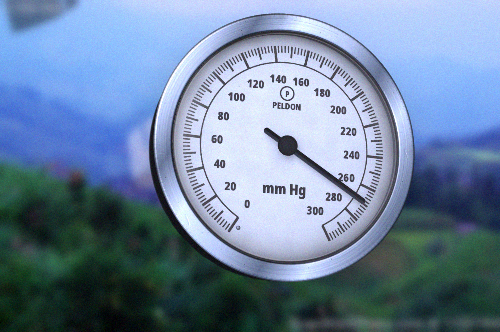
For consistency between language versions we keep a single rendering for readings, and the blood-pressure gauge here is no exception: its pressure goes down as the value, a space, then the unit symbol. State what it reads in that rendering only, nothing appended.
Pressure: 270 mmHg
